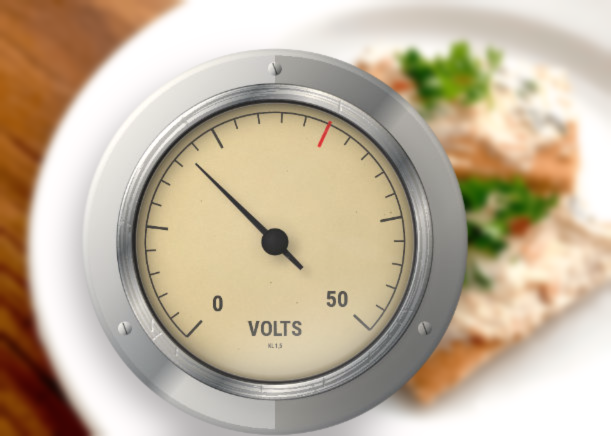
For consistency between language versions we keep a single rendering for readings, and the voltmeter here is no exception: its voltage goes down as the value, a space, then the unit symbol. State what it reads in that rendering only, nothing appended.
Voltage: 17 V
